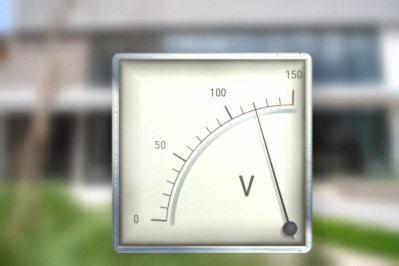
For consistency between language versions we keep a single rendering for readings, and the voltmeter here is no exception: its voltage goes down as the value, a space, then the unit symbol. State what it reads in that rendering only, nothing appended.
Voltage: 120 V
